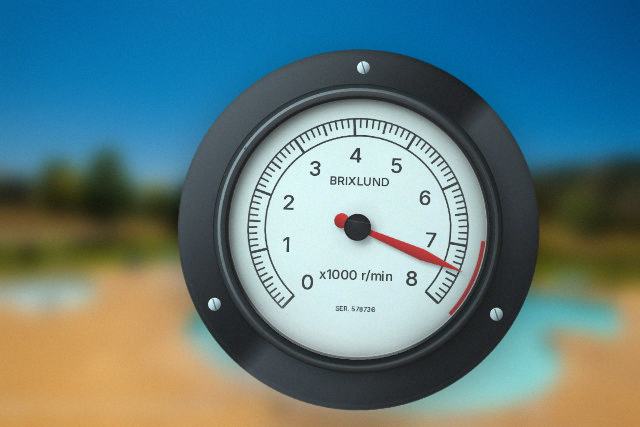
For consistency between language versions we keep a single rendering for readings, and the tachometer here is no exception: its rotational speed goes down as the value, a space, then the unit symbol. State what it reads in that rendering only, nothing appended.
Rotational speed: 7400 rpm
